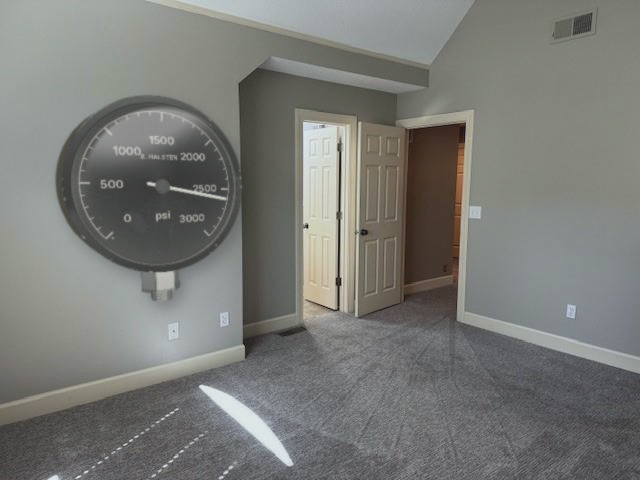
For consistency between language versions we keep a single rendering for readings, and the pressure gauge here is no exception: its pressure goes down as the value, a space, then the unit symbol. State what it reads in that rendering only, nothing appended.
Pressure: 2600 psi
